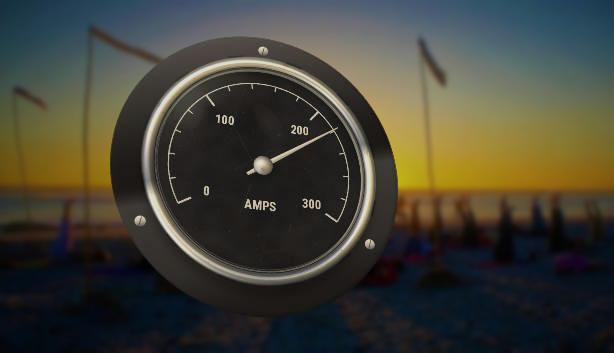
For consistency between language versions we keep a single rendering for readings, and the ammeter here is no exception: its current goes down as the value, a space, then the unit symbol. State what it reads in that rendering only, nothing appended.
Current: 220 A
